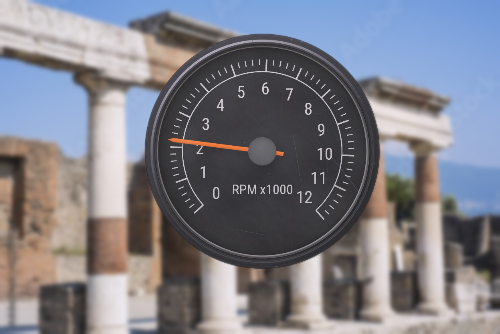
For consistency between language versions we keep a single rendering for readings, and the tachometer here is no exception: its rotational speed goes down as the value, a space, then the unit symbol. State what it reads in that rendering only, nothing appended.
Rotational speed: 2200 rpm
